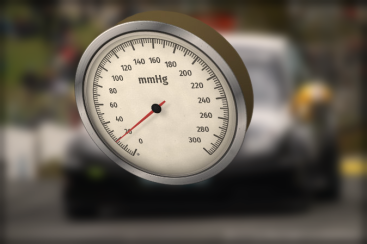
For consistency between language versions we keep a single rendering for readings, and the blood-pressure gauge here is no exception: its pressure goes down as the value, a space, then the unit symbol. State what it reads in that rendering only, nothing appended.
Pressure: 20 mmHg
